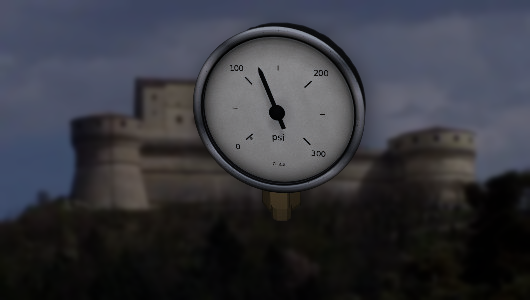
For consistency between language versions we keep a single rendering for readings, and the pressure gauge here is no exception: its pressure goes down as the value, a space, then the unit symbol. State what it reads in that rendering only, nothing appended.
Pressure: 125 psi
